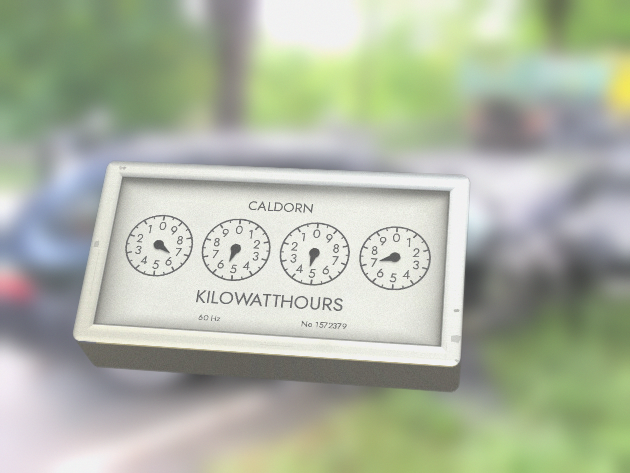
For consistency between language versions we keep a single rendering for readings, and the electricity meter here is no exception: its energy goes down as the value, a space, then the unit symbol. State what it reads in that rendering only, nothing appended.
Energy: 6547 kWh
